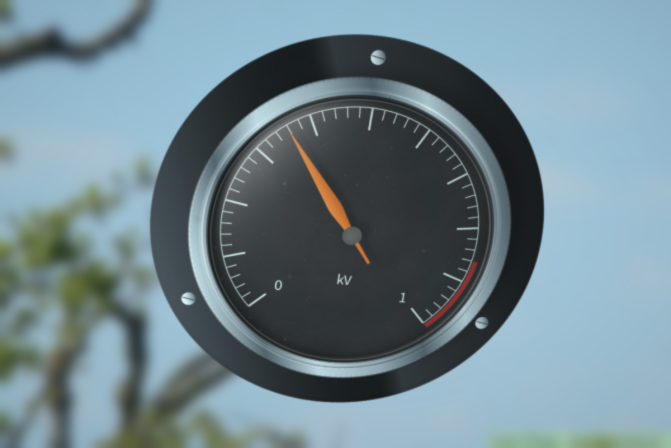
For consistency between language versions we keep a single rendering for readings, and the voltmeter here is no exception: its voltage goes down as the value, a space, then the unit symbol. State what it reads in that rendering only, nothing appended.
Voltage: 0.36 kV
